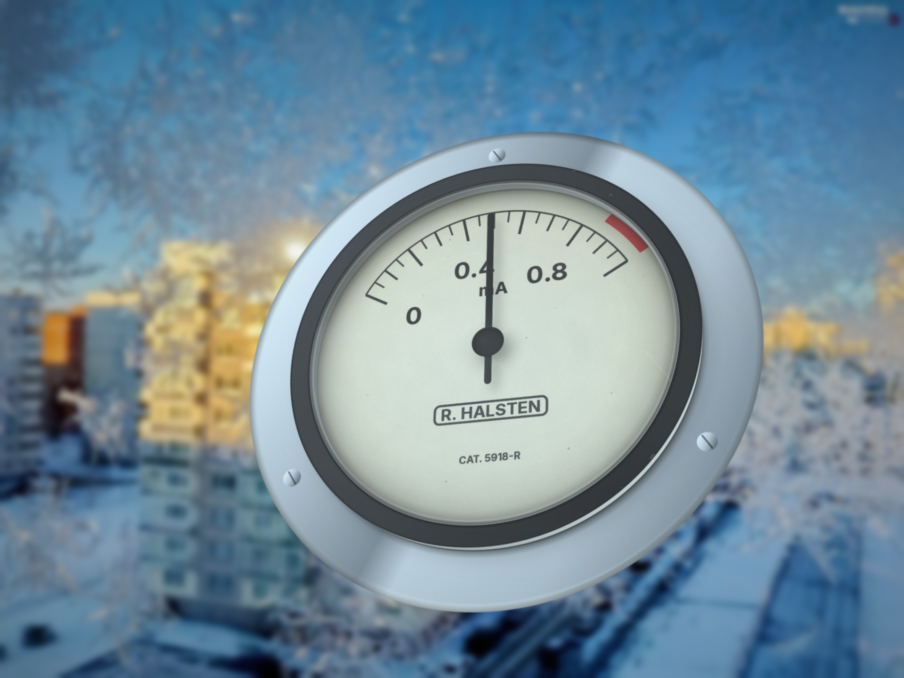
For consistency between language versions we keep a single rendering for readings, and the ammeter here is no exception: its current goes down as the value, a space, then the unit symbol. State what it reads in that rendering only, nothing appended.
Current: 0.5 mA
